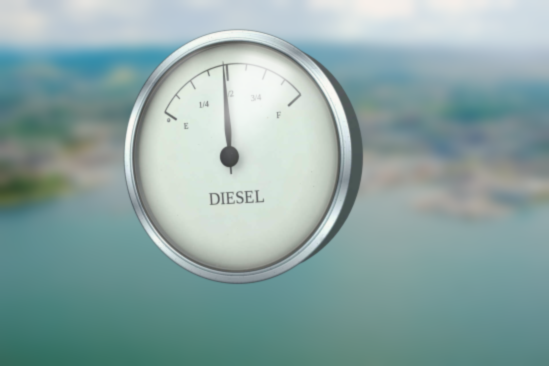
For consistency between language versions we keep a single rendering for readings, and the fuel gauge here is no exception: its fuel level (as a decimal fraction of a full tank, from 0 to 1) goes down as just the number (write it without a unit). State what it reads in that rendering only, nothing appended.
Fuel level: 0.5
